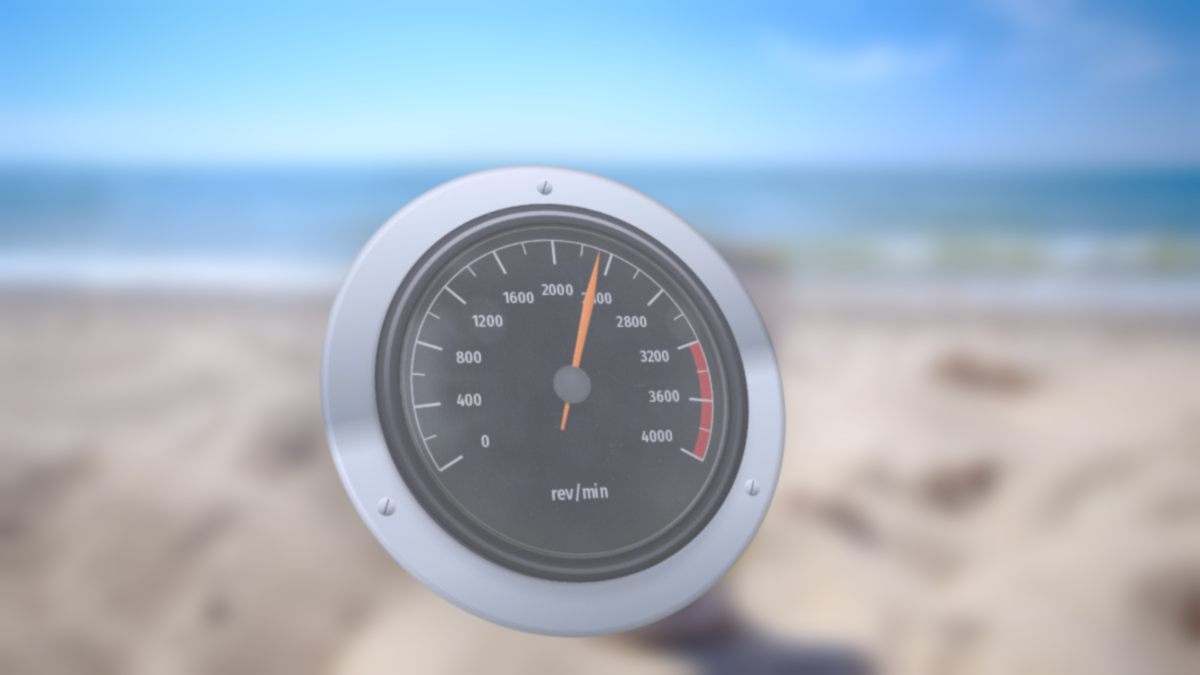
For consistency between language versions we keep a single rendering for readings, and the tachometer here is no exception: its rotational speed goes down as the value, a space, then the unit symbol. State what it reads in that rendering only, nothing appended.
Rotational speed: 2300 rpm
